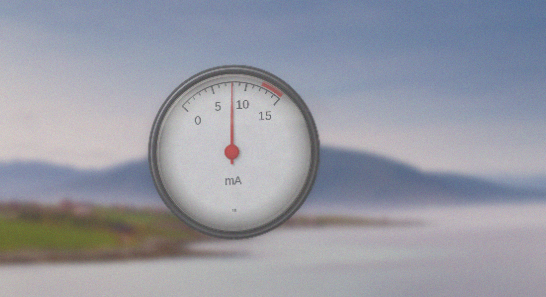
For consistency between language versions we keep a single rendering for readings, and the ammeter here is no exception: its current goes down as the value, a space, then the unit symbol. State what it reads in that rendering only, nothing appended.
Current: 8 mA
